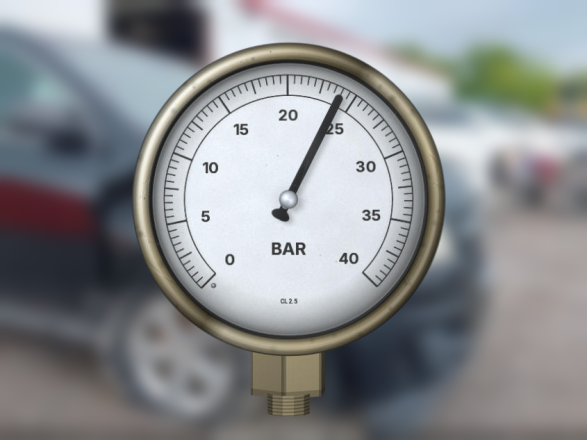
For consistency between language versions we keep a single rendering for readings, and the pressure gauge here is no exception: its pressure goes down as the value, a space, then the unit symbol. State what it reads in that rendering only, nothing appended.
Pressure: 24 bar
